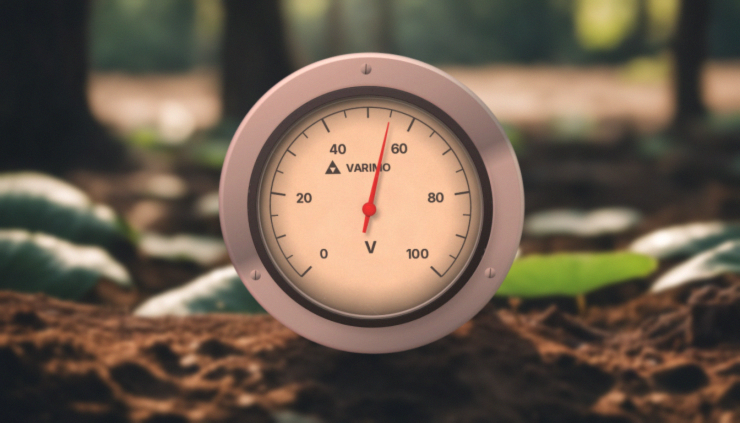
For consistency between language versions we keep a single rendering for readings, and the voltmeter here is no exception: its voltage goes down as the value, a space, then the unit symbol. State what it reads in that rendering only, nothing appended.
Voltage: 55 V
